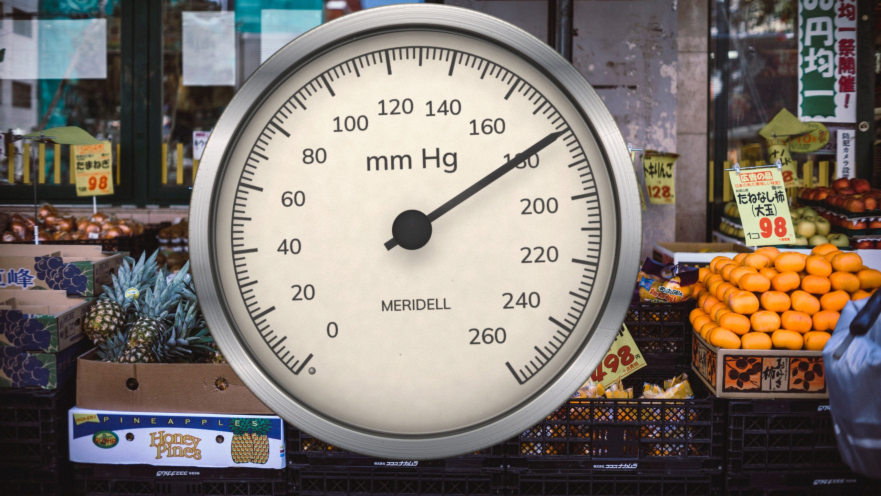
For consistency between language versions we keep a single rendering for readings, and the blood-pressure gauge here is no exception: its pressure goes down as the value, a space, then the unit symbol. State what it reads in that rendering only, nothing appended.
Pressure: 180 mmHg
